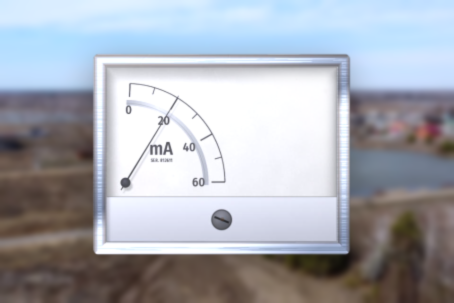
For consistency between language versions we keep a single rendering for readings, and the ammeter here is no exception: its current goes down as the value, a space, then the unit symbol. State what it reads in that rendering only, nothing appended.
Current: 20 mA
